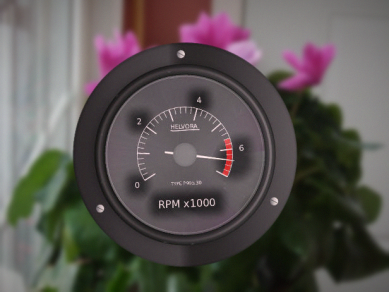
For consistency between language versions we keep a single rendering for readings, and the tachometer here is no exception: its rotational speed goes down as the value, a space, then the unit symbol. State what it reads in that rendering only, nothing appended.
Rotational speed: 6400 rpm
